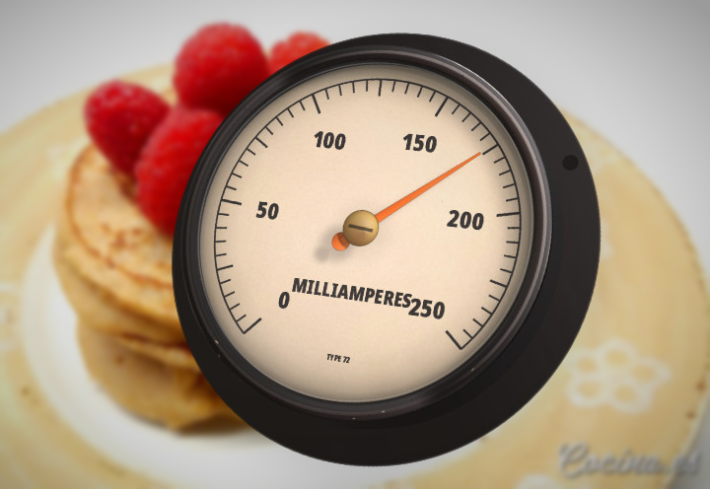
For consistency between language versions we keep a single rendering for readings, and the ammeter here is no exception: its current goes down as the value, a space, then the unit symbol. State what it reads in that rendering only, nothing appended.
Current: 175 mA
